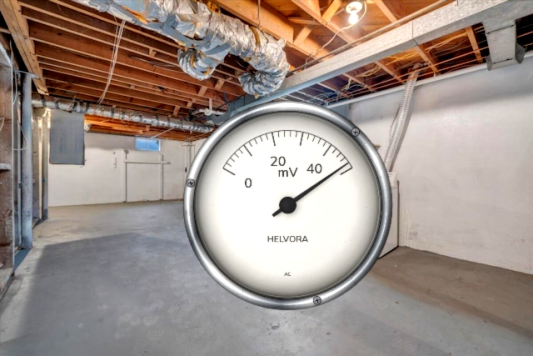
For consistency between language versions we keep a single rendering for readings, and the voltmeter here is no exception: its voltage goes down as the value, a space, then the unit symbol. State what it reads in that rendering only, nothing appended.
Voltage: 48 mV
